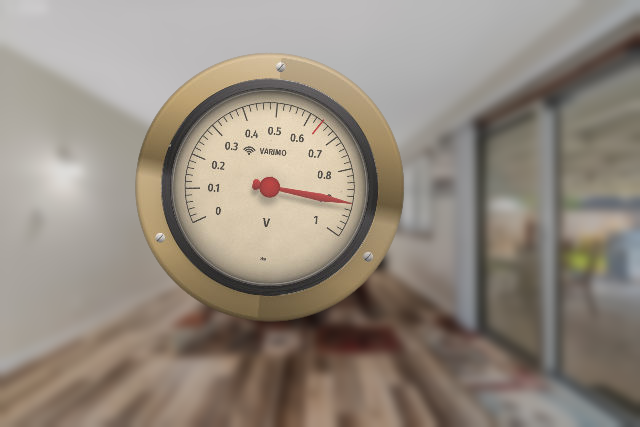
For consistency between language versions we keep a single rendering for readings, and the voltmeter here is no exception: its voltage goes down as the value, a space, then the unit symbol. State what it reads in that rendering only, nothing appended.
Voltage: 0.9 V
